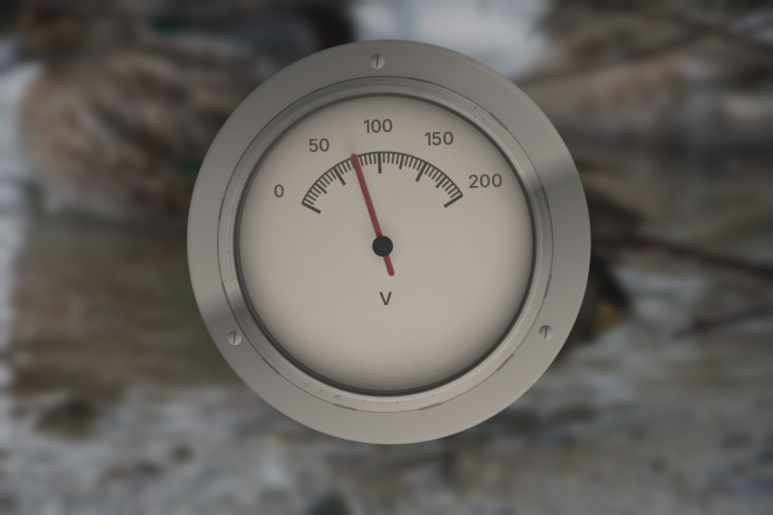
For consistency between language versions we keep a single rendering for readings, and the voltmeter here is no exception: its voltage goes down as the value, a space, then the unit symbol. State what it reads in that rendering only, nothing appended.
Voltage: 75 V
